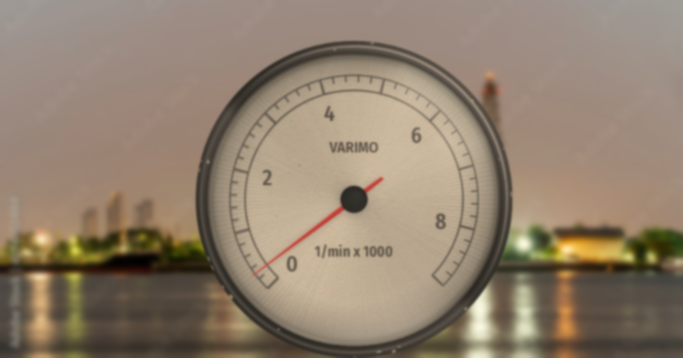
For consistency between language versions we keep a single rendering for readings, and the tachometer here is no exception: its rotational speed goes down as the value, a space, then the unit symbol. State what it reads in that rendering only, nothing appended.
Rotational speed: 300 rpm
